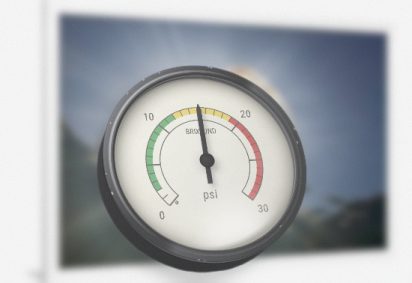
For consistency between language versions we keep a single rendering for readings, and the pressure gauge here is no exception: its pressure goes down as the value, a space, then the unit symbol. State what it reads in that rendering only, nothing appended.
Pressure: 15 psi
